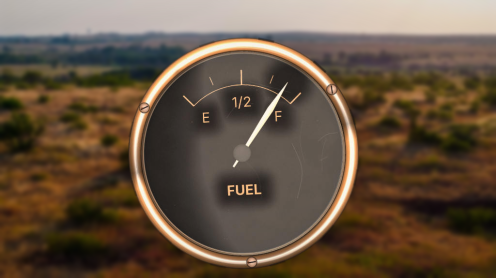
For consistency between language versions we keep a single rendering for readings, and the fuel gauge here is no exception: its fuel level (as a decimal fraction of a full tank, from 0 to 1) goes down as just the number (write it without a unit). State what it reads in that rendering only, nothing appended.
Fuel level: 0.875
